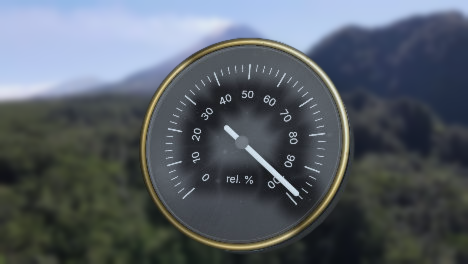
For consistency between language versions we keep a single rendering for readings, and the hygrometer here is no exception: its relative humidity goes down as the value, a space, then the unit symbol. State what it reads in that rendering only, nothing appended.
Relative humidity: 98 %
